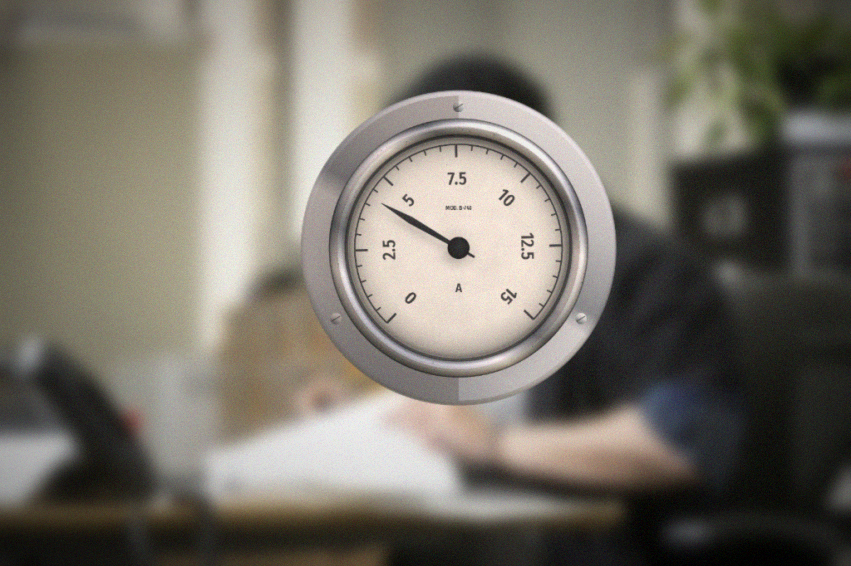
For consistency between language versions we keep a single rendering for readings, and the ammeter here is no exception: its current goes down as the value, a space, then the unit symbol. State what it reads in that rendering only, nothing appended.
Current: 4.25 A
